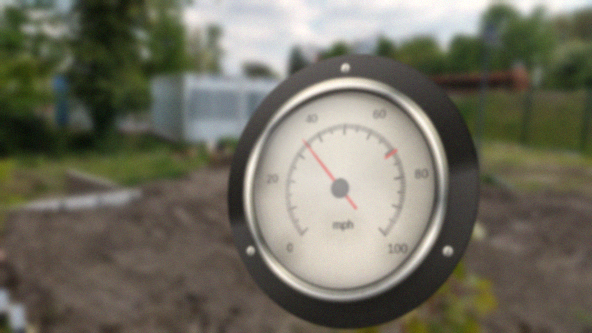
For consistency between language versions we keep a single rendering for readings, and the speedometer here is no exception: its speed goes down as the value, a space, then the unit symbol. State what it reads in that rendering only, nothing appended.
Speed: 35 mph
